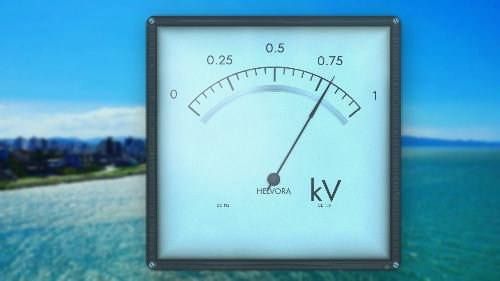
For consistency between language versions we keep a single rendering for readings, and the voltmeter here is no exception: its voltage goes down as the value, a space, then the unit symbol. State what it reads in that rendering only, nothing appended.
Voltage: 0.8 kV
